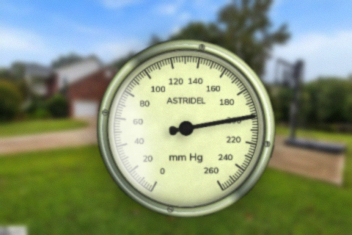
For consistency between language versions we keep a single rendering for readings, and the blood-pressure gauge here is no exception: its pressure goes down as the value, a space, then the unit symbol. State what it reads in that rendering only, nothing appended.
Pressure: 200 mmHg
